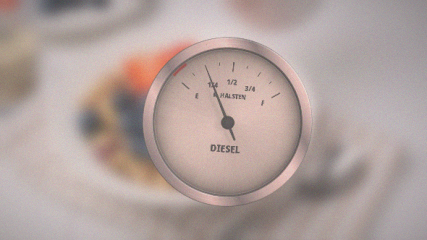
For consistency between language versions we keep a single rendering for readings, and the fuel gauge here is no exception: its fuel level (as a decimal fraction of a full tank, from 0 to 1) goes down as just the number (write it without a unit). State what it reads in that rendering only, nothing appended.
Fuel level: 0.25
